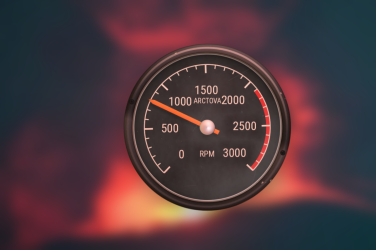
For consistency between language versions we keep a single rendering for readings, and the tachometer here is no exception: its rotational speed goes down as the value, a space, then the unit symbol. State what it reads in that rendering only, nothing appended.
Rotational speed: 800 rpm
